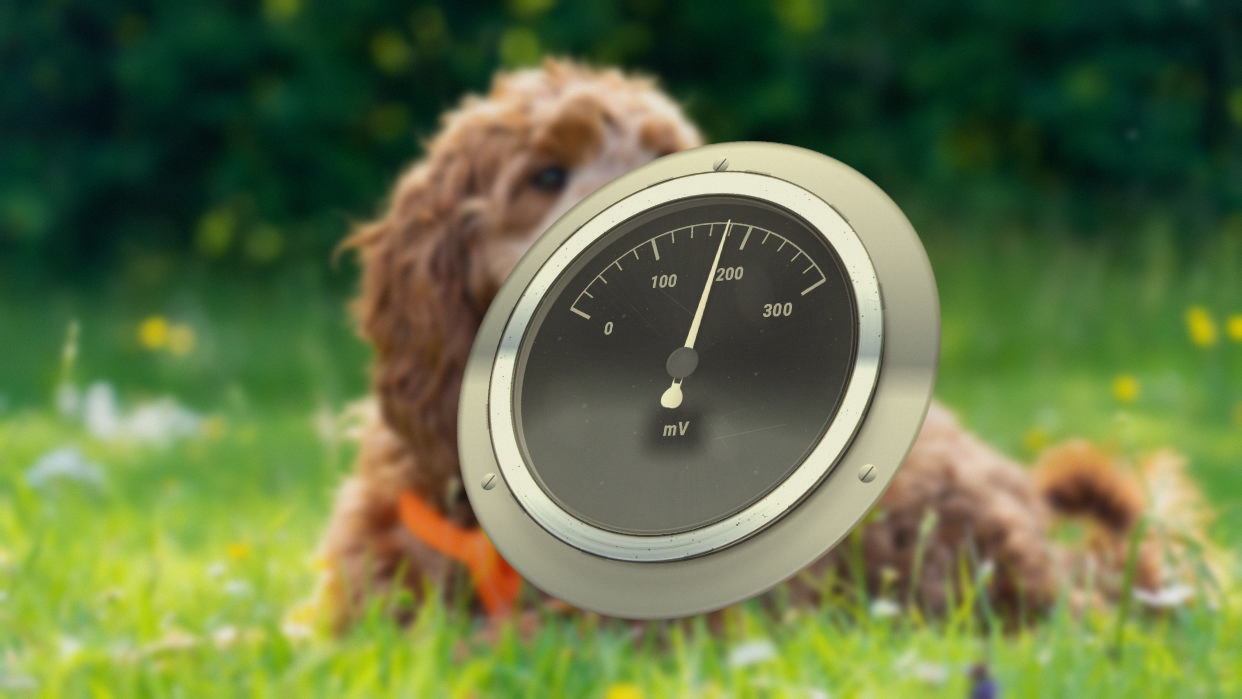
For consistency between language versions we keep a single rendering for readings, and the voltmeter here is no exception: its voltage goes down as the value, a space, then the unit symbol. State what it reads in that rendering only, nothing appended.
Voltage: 180 mV
